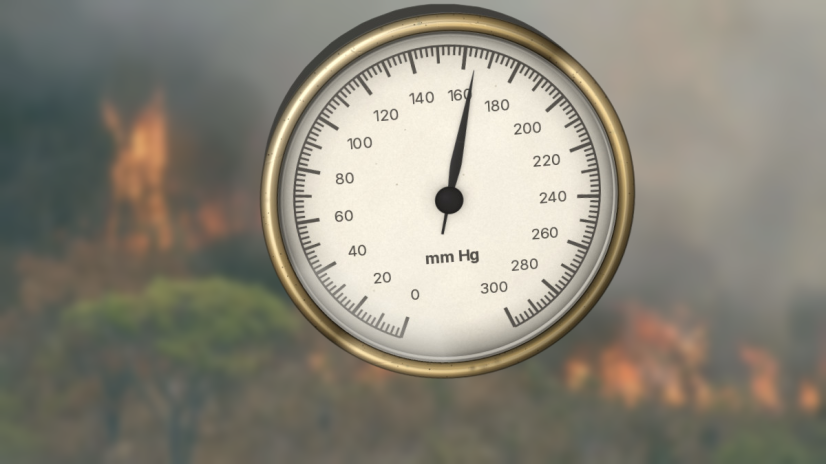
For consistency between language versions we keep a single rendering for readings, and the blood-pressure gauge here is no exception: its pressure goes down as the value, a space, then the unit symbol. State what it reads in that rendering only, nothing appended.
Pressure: 164 mmHg
